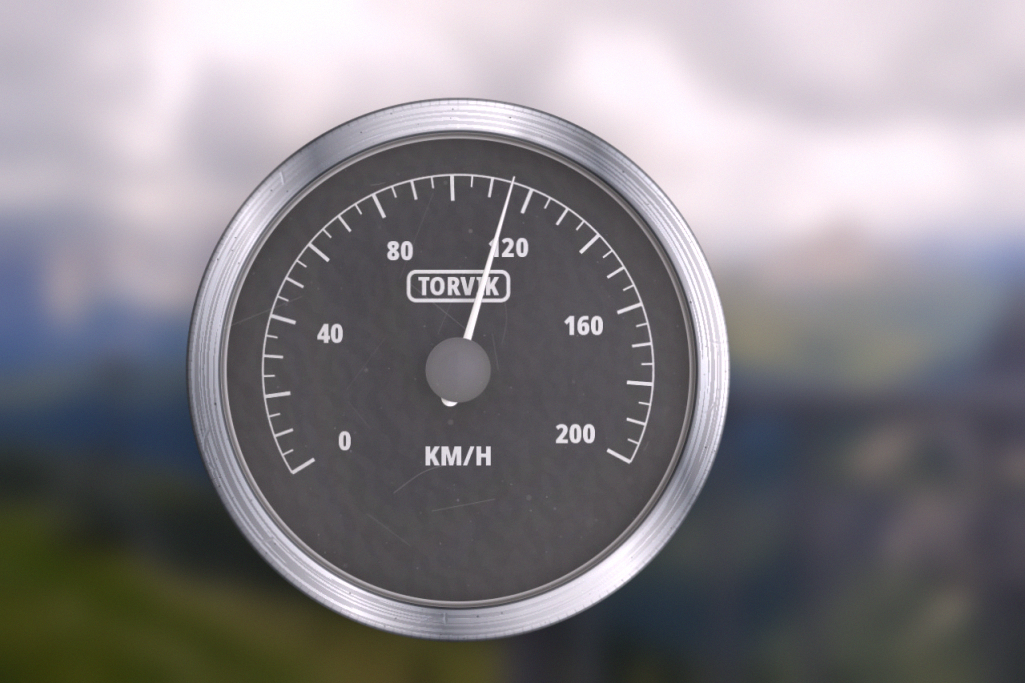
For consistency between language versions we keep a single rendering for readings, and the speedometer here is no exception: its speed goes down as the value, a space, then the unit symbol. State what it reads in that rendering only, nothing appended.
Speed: 115 km/h
